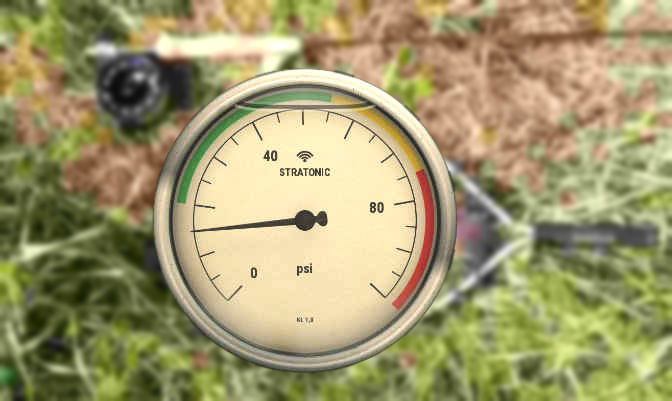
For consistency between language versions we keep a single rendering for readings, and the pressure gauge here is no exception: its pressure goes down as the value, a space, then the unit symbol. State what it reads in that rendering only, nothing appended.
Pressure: 15 psi
